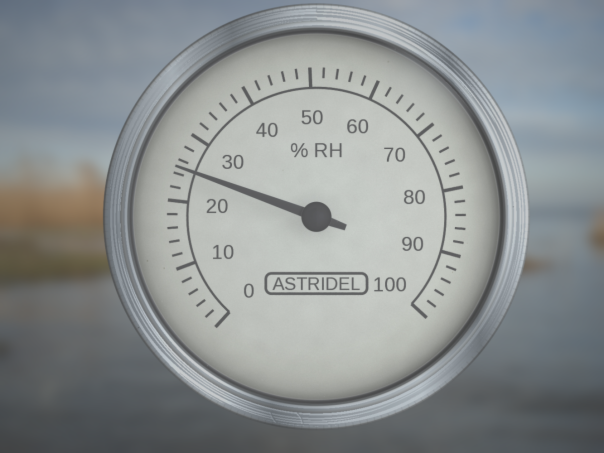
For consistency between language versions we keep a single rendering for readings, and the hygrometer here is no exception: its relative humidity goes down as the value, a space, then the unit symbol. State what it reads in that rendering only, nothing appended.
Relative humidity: 25 %
